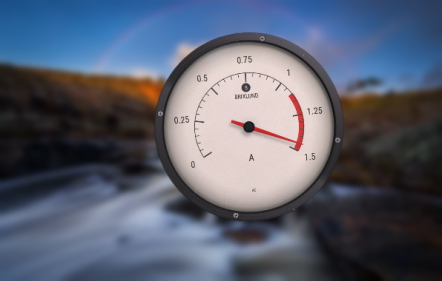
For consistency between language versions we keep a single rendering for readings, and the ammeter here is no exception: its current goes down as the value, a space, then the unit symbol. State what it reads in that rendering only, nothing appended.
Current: 1.45 A
